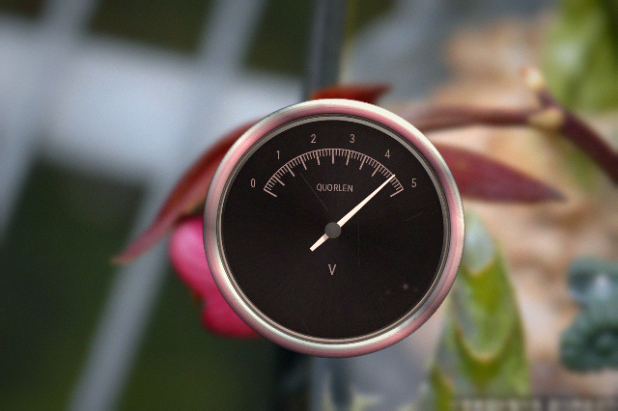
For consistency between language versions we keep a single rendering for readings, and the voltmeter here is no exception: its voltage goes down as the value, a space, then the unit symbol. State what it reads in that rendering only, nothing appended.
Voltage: 4.5 V
